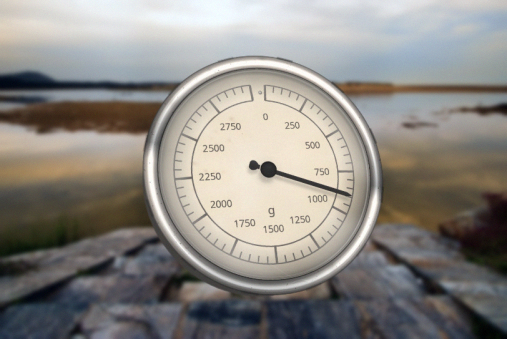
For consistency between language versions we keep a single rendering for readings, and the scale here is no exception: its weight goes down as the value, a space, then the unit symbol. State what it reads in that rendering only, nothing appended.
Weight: 900 g
